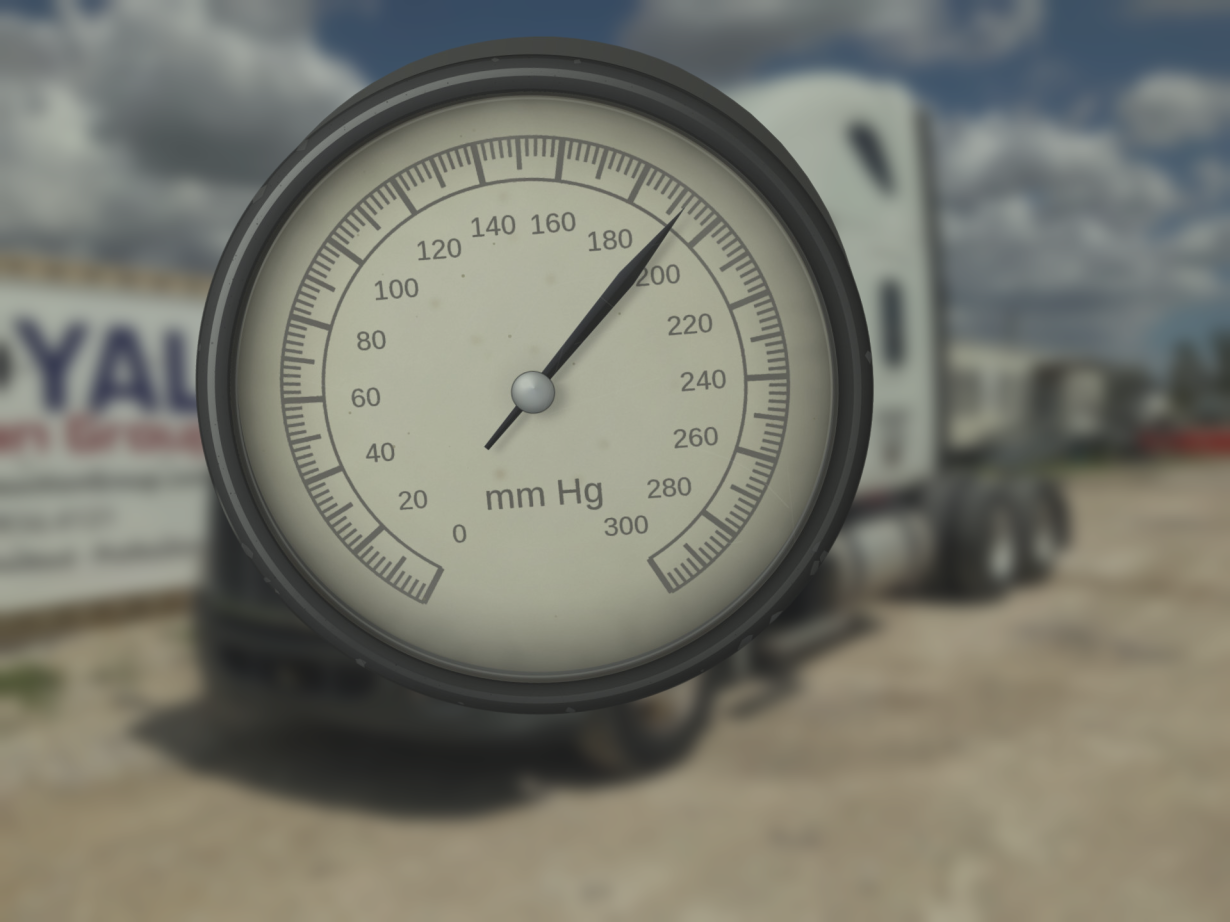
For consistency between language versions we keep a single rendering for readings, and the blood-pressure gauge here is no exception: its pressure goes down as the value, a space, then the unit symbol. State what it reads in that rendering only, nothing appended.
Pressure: 192 mmHg
